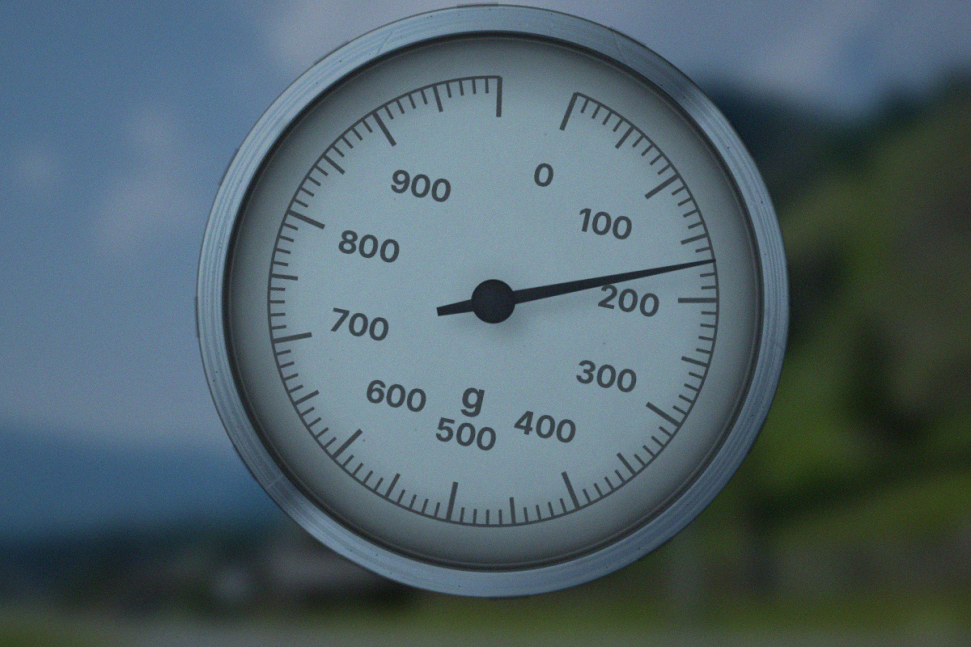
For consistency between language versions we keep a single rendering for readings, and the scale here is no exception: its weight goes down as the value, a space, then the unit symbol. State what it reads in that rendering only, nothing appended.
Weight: 170 g
